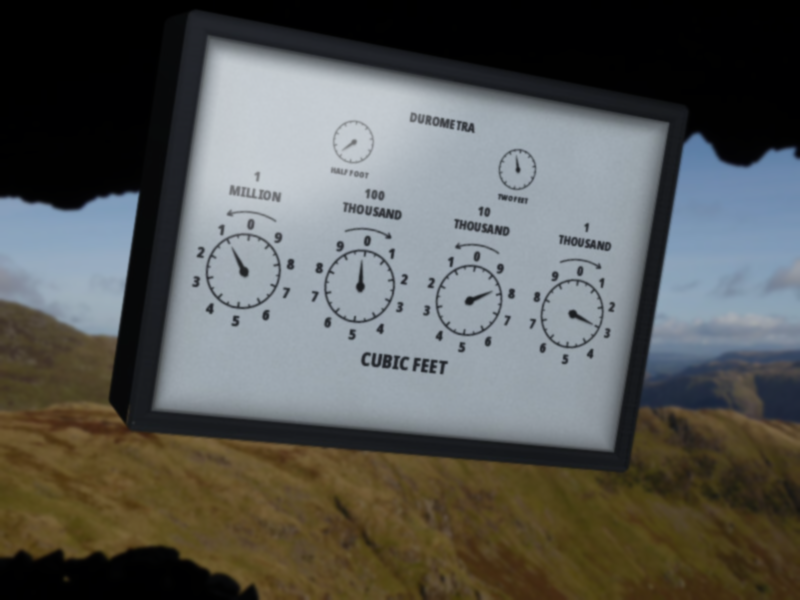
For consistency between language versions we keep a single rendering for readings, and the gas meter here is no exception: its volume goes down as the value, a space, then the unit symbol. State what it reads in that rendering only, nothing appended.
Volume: 98300 ft³
